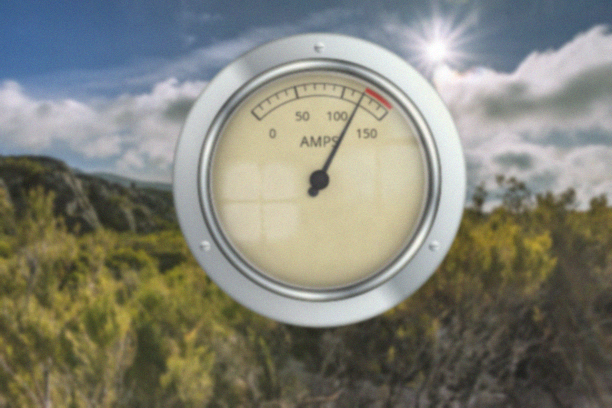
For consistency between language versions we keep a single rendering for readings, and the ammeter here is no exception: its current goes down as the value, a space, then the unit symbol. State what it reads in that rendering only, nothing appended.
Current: 120 A
